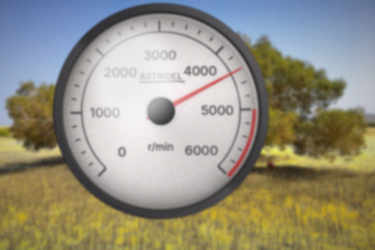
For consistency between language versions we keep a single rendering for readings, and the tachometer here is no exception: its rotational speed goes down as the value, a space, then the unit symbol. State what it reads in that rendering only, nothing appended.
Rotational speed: 4400 rpm
